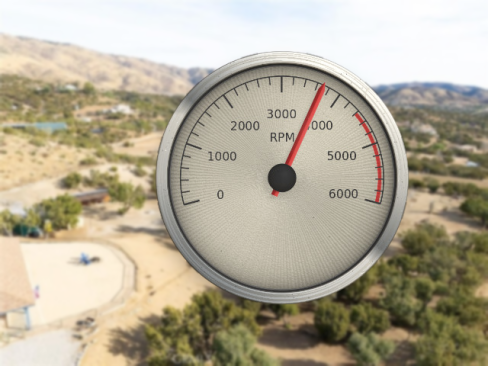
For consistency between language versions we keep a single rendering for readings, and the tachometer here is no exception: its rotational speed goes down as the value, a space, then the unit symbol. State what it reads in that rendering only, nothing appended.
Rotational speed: 3700 rpm
